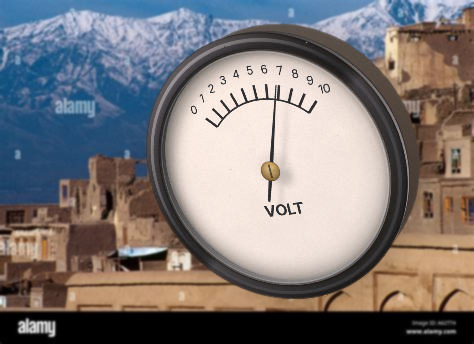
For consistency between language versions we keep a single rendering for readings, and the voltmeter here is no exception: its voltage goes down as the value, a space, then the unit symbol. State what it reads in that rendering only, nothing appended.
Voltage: 7 V
